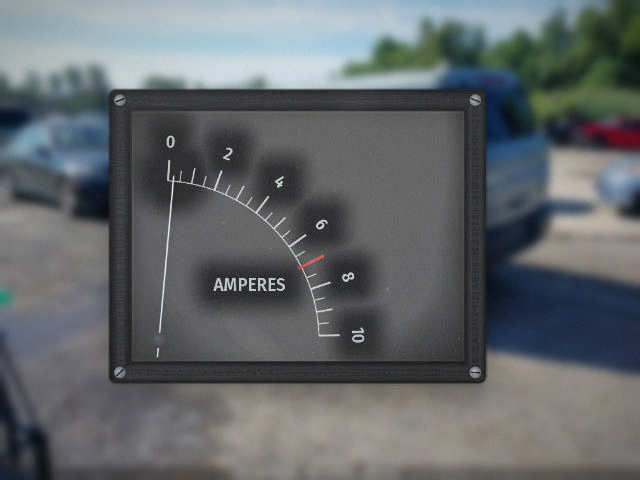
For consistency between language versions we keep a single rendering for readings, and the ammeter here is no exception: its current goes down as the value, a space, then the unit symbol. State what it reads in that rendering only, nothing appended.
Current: 0.25 A
